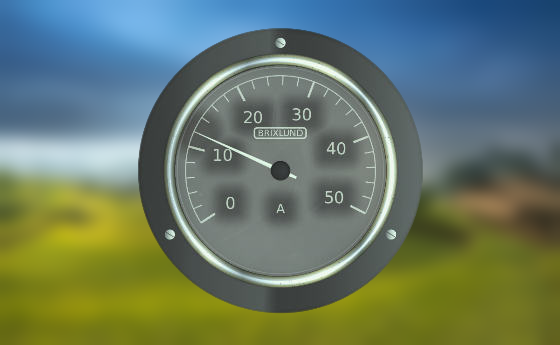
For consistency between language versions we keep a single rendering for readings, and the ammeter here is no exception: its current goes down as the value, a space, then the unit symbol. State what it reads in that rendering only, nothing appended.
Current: 12 A
